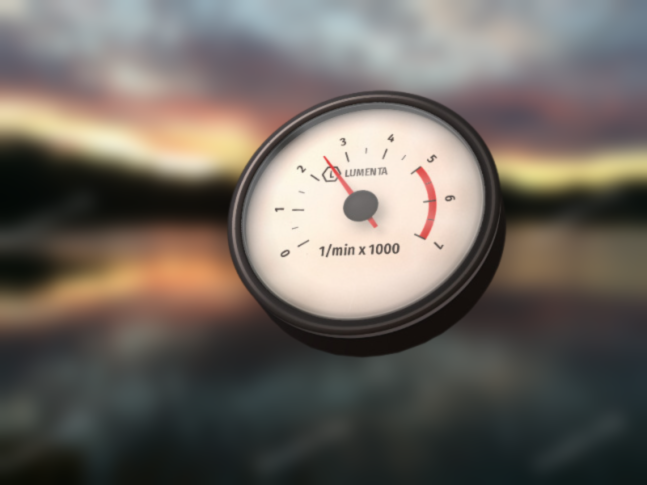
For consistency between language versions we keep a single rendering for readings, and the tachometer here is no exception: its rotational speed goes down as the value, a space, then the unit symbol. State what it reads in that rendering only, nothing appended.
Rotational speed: 2500 rpm
